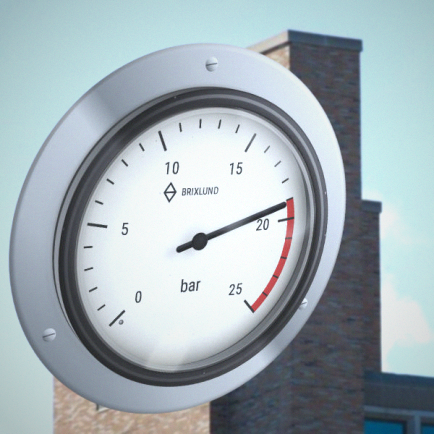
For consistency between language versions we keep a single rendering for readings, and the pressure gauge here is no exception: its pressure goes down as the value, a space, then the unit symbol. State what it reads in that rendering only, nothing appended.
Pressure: 19 bar
